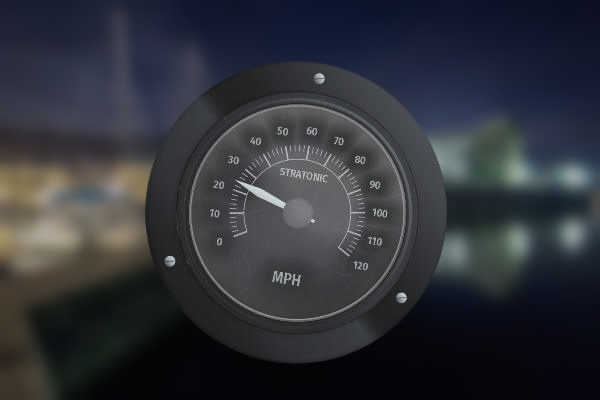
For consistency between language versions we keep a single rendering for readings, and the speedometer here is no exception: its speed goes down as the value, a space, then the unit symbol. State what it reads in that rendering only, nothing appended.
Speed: 24 mph
